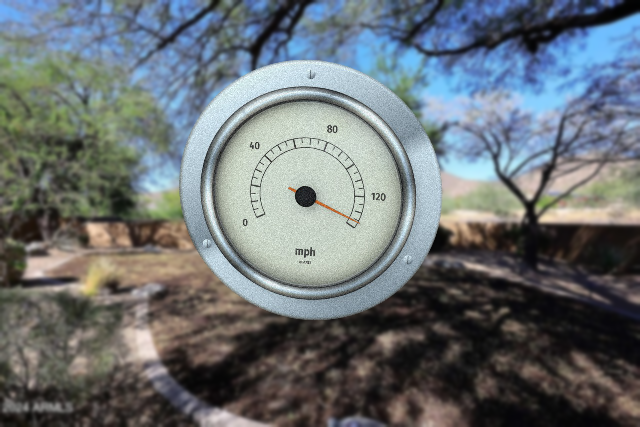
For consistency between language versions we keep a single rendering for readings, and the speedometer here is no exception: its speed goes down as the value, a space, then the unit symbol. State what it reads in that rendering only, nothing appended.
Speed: 135 mph
